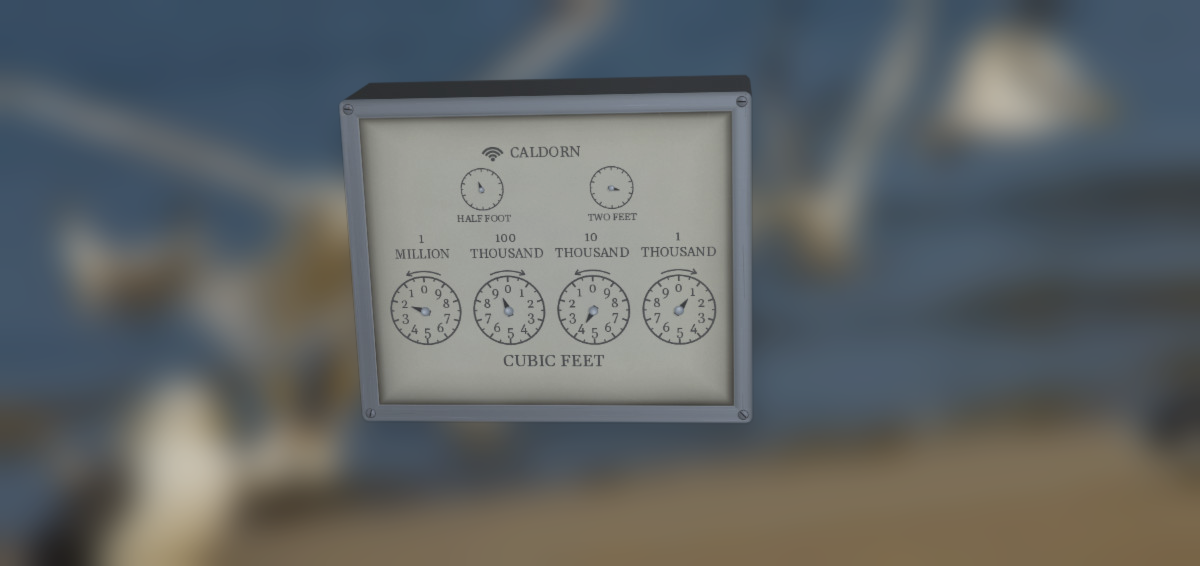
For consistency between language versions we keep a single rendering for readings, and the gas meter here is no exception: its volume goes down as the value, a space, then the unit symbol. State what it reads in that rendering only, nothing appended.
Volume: 194100 ft³
